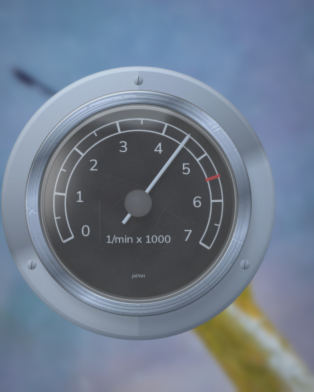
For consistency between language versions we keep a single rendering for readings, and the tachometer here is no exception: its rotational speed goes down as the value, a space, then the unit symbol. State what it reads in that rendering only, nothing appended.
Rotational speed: 4500 rpm
